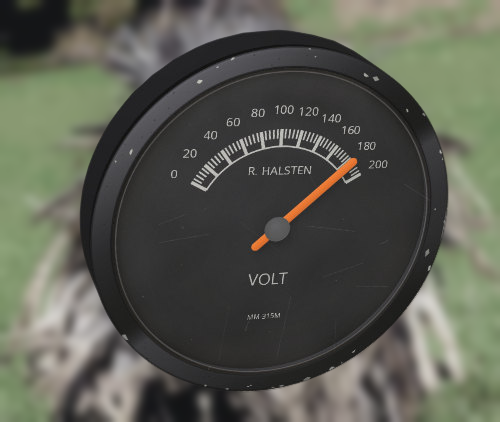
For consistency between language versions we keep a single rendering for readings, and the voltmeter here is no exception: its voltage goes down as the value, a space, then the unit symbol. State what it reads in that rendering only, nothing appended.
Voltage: 180 V
